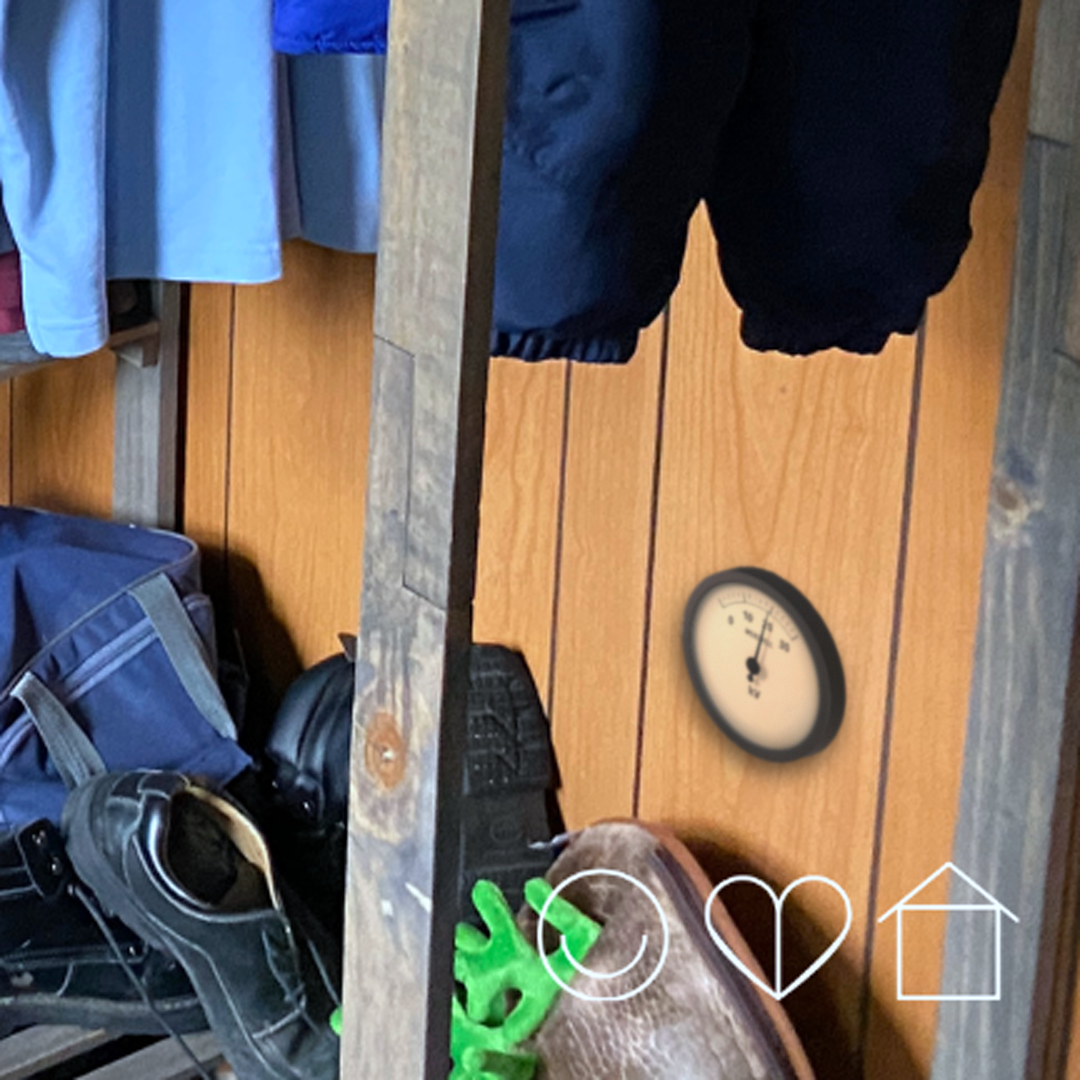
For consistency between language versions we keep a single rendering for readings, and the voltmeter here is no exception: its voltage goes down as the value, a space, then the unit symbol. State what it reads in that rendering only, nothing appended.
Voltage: 20 kV
